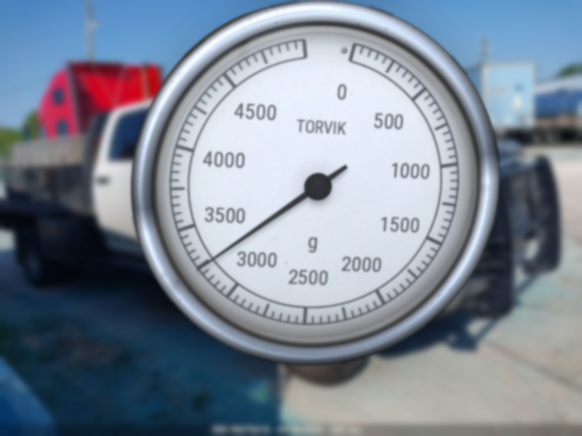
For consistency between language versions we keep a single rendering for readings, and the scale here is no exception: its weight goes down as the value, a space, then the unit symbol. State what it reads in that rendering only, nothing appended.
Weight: 3250 g
